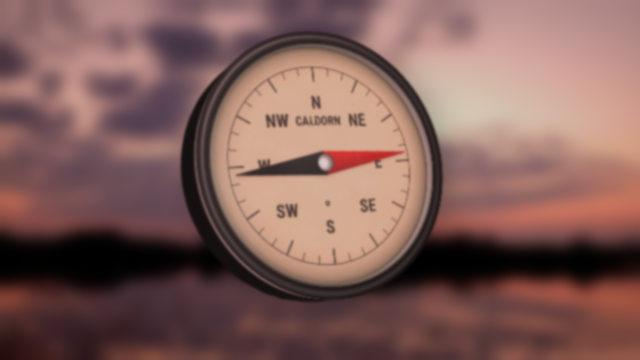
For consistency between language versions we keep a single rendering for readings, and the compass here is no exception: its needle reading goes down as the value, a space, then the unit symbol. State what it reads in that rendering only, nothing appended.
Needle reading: 85 °
